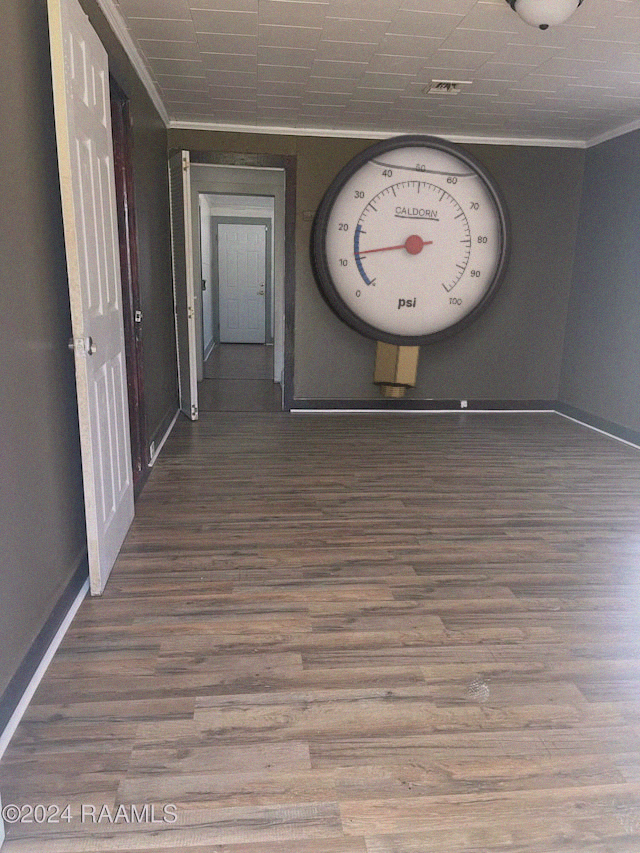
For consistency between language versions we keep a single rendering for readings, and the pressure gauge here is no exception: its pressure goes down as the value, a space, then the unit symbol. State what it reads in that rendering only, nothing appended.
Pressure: 12 psi
